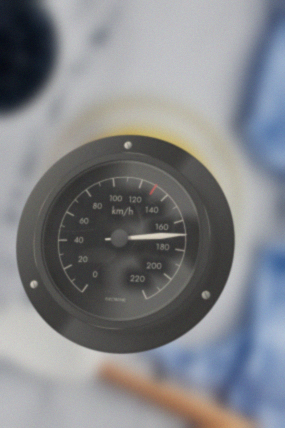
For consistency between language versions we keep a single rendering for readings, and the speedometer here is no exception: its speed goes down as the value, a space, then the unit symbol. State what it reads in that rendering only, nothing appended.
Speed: 170 km/h
